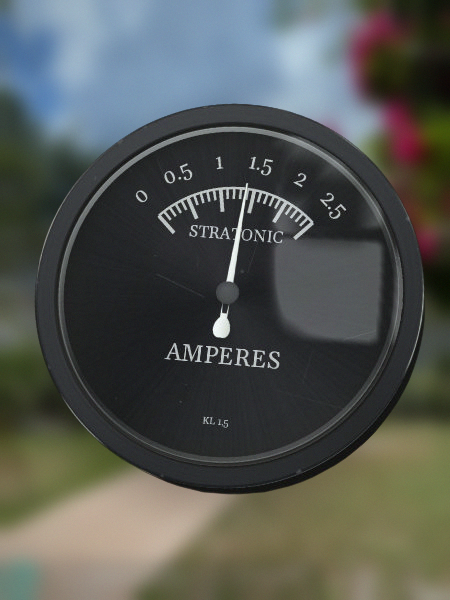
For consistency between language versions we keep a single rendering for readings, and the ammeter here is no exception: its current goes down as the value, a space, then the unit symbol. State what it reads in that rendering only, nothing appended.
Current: 1.4 A
